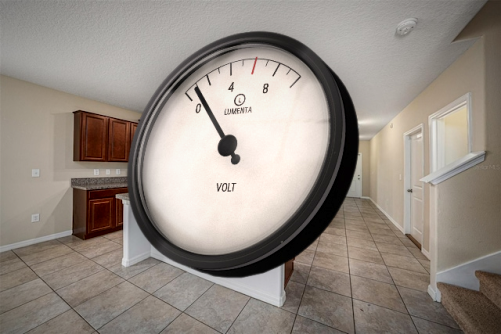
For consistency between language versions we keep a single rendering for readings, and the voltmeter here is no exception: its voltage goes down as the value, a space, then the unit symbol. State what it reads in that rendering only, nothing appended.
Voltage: 1 V
